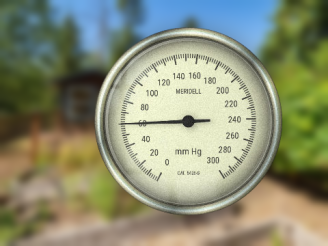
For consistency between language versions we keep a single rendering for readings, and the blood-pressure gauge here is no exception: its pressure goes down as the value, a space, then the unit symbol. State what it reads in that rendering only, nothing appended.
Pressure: 60 mmHg
